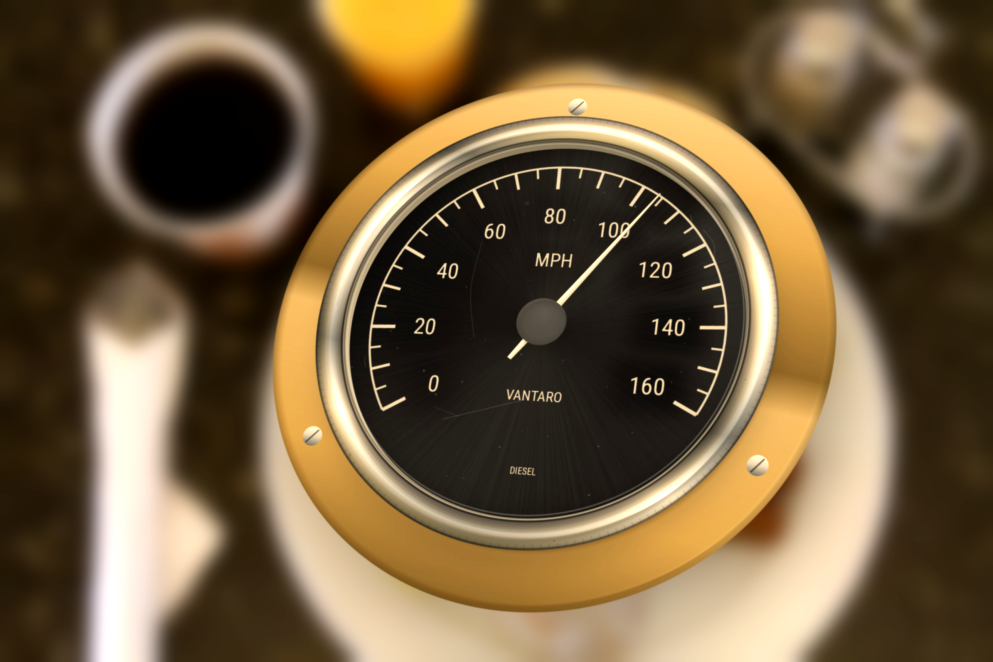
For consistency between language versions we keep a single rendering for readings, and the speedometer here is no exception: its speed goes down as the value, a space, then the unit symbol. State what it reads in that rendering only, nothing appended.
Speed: 105 mph
